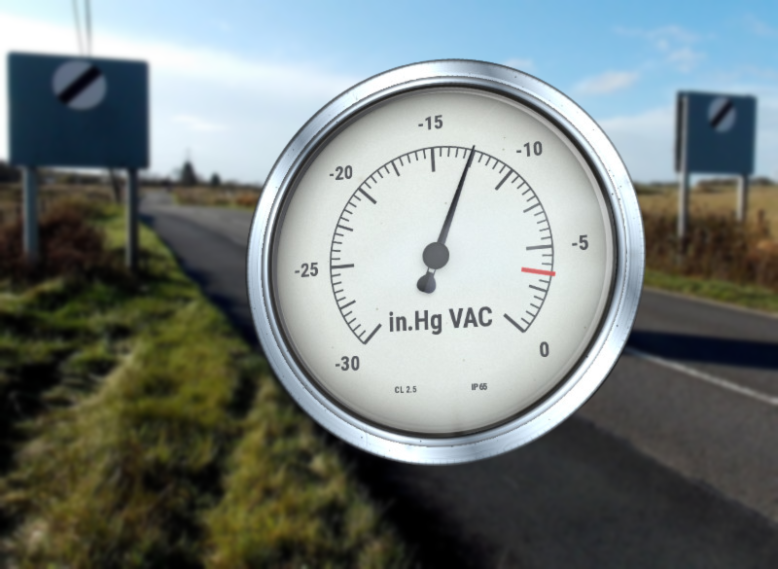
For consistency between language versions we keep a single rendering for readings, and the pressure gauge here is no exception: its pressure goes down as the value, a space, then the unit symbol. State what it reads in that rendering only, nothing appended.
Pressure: -12.5 inHg
